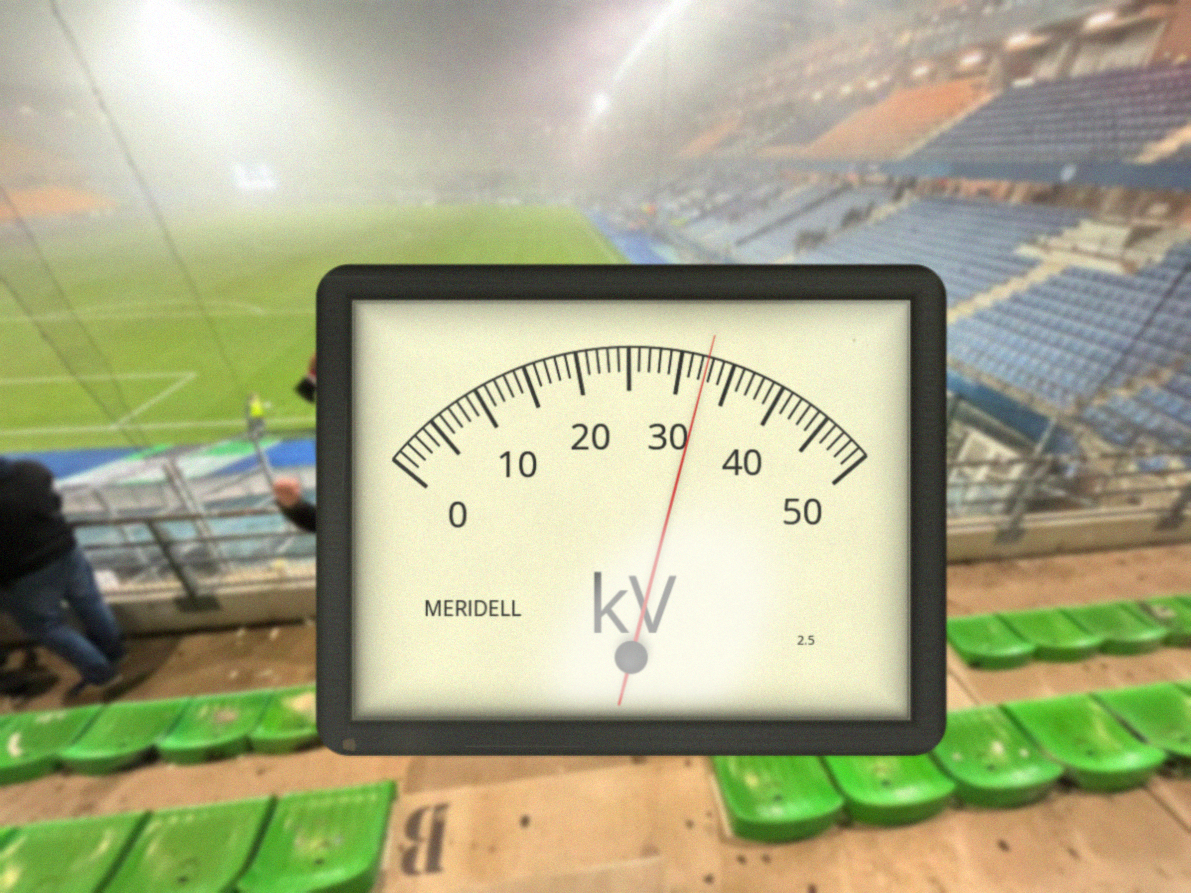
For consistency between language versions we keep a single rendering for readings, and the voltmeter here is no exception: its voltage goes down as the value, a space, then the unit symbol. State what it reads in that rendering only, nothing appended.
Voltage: 32.5 kV
